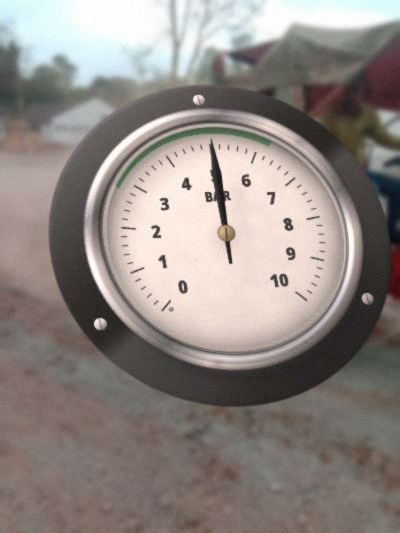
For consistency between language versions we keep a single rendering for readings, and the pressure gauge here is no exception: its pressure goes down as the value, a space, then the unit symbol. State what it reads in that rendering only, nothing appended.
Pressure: 5 bar
